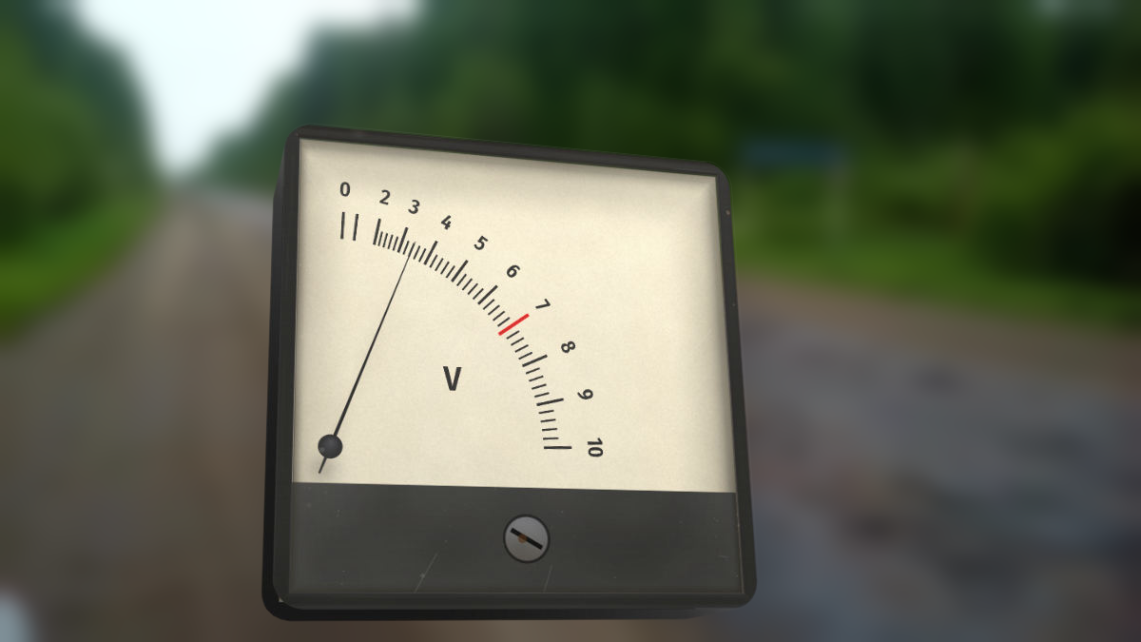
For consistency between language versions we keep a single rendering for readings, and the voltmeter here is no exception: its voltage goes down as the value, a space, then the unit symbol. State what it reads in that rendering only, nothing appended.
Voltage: 3.4 V
